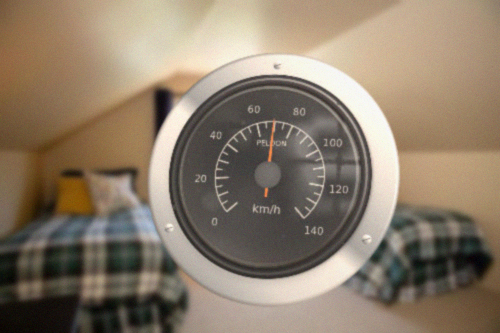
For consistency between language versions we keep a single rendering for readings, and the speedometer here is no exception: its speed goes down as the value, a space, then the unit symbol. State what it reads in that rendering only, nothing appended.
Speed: 70 km/h
